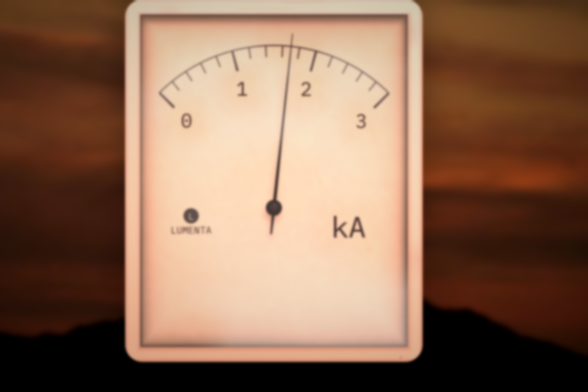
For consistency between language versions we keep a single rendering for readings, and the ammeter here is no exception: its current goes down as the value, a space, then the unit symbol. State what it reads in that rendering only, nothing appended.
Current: 1.7 kA
